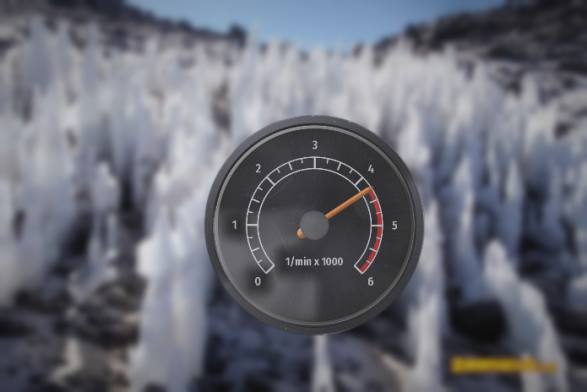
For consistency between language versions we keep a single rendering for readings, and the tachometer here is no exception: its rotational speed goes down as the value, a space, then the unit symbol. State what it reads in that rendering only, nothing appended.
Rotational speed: 4250 rpm
